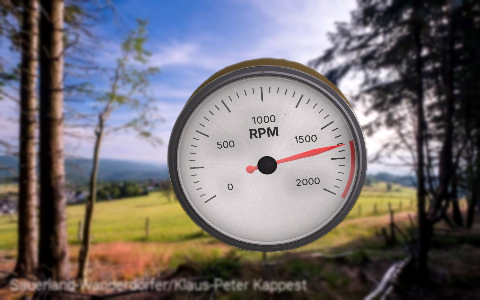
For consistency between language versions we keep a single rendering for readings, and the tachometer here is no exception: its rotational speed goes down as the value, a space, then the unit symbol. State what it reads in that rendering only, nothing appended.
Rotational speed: 1650 rpm
